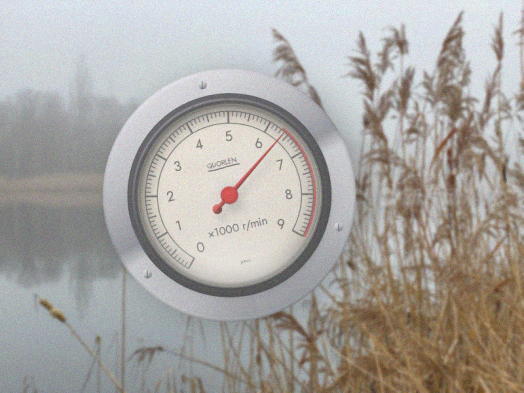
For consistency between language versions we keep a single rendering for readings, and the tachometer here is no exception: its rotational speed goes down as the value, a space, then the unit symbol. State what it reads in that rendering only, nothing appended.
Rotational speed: 6400 rpm
